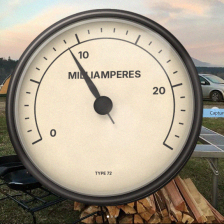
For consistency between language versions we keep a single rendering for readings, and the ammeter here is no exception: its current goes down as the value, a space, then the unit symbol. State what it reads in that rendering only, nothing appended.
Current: 9 mA
